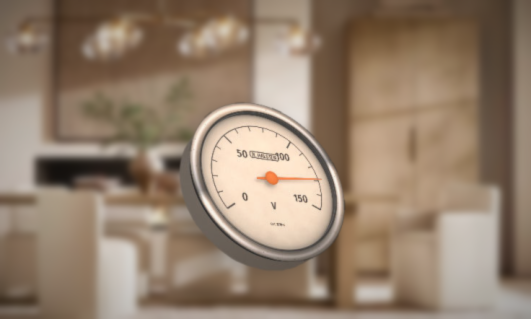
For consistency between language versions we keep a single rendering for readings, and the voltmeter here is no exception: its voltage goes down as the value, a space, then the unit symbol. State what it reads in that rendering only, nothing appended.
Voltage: 130 V
